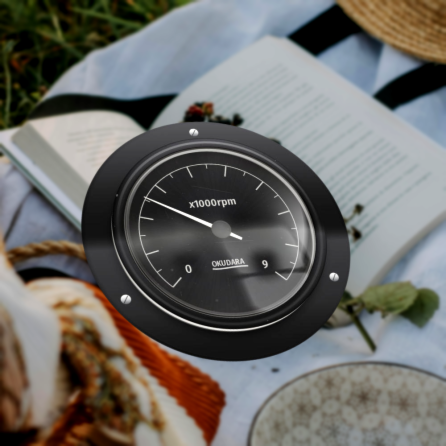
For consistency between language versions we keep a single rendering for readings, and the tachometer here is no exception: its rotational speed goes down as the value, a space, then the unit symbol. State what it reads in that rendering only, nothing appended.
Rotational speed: 2500 rpm
